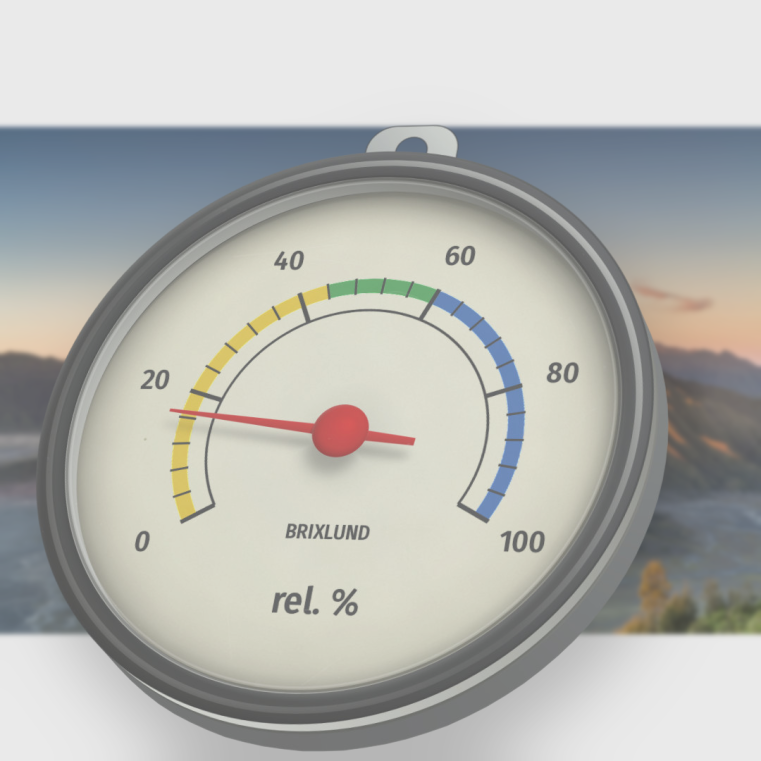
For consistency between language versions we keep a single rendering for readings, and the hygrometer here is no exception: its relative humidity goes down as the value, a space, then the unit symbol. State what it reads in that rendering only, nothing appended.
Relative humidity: 16 %
